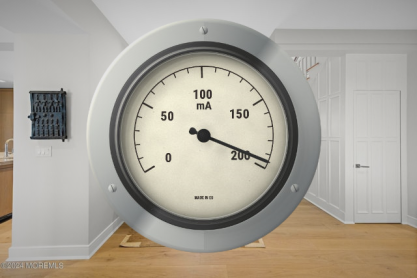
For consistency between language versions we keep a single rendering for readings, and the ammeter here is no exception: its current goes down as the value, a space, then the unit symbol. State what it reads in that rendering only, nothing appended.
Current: 195 mA
